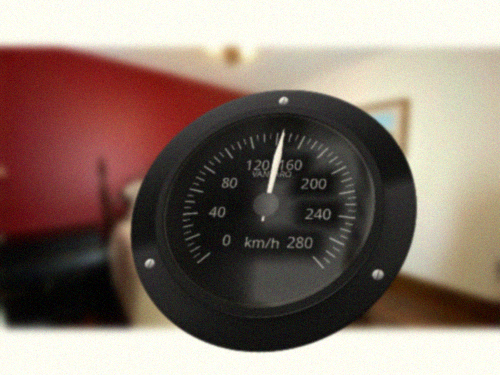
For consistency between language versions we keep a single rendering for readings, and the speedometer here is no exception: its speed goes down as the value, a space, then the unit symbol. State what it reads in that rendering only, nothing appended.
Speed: 145 km/h
